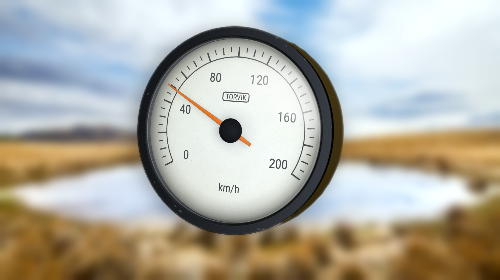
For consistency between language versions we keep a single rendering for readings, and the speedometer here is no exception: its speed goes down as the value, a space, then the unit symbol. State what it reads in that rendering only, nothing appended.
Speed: 50 km/h
